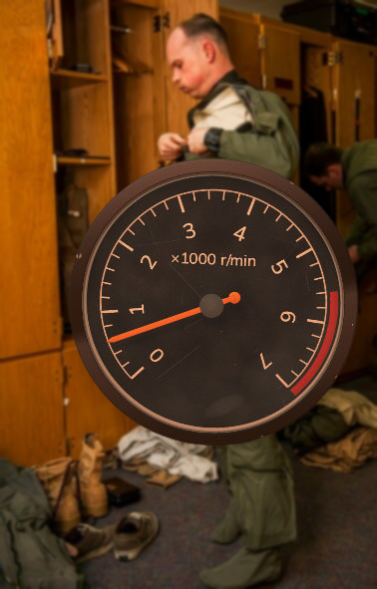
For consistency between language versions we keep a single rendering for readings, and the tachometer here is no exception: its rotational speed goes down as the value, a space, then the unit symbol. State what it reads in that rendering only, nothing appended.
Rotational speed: 600 rpm
